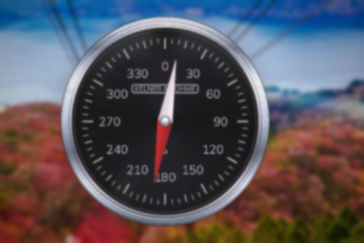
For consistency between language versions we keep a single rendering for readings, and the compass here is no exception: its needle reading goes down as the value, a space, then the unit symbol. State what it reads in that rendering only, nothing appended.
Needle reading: 190 °
